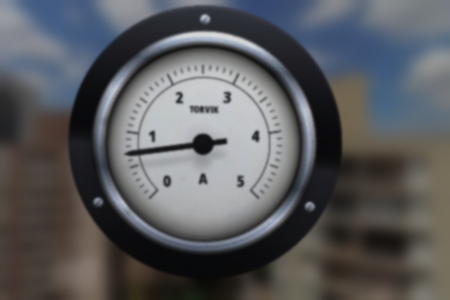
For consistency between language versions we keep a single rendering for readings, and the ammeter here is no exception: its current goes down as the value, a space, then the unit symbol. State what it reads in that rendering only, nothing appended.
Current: 0.7 A
